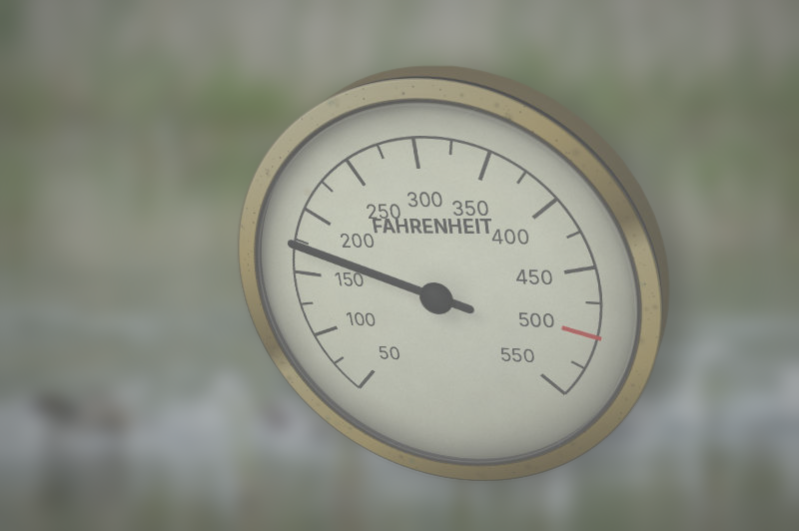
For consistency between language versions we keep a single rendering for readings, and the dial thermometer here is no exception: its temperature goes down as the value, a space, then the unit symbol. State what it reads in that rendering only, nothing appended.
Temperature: 175 °F
